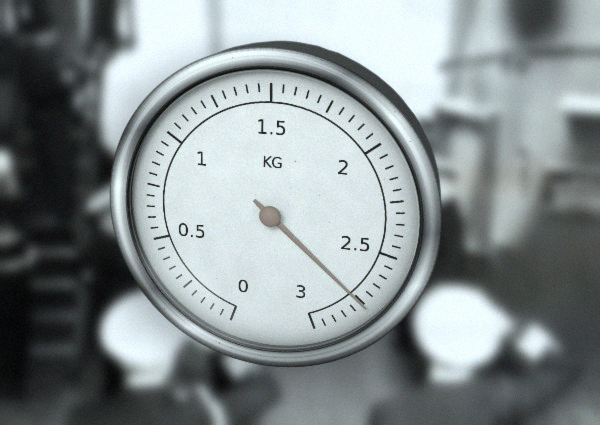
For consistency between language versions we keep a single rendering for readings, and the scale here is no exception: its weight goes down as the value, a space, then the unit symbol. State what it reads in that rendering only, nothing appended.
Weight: 2.75 kg
